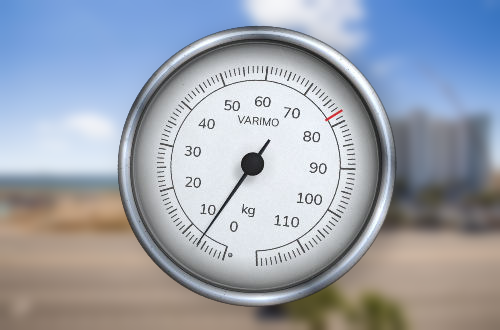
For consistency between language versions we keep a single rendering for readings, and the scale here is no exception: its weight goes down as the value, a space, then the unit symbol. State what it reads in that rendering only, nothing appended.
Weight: 6 kg
